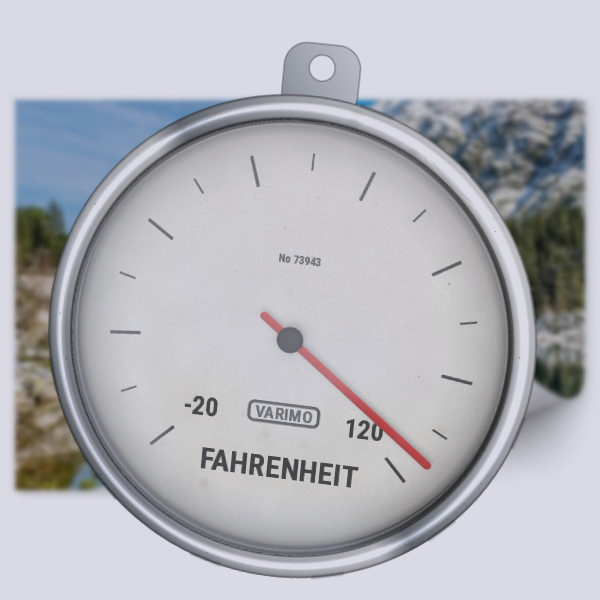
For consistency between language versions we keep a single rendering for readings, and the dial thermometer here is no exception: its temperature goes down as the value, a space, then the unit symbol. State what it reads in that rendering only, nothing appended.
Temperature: 115 °F
